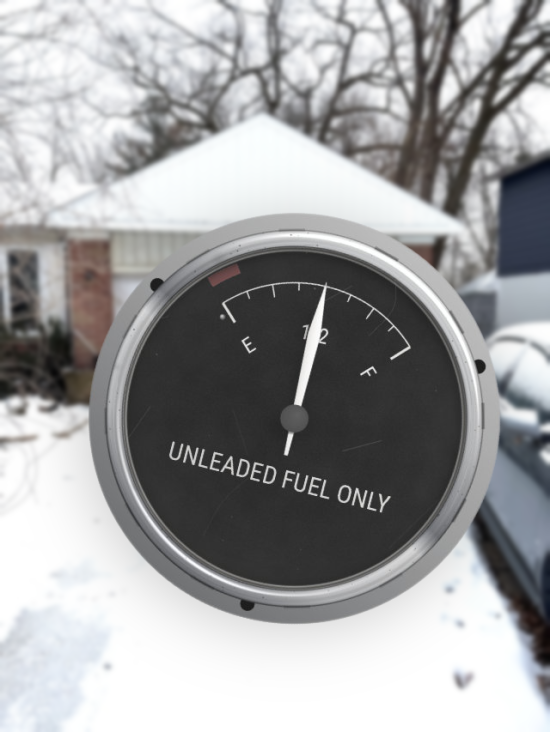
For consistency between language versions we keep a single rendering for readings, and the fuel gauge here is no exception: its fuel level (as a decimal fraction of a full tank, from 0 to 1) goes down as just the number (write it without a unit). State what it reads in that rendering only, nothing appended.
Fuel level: 0.5
